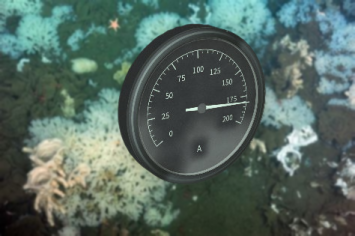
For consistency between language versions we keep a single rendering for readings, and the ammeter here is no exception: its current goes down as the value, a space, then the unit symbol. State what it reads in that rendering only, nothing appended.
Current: 180 A
